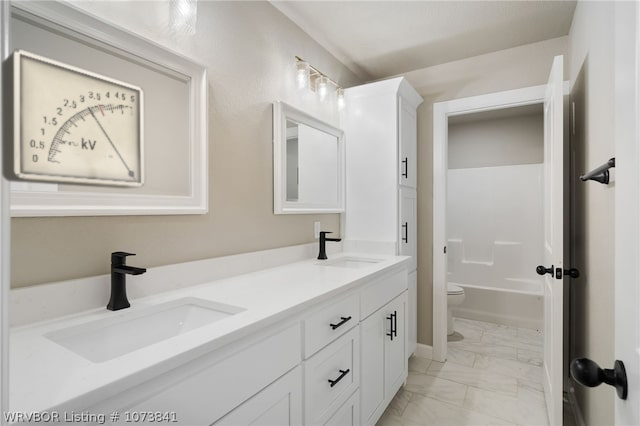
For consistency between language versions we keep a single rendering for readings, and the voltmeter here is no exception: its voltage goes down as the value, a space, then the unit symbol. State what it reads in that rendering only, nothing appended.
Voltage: 3 kV
